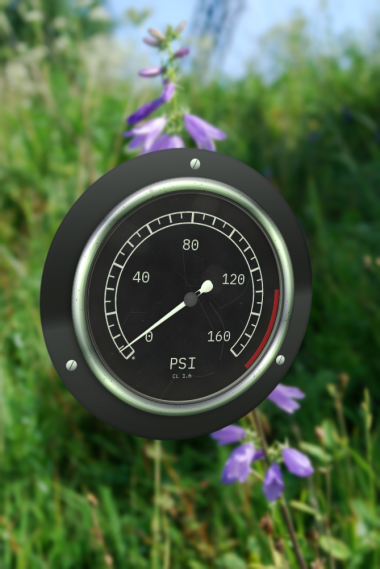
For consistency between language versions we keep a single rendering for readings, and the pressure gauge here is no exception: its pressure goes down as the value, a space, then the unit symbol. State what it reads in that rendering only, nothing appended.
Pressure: 5 psi
